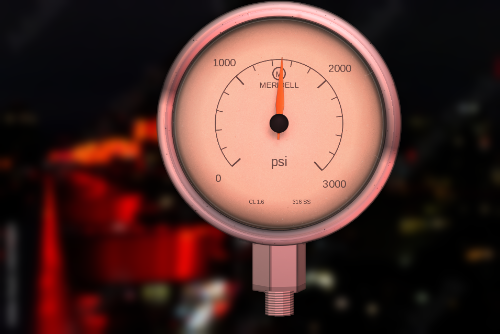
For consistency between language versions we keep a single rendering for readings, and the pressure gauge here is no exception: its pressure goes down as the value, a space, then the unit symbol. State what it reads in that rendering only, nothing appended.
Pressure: 1500 psi
